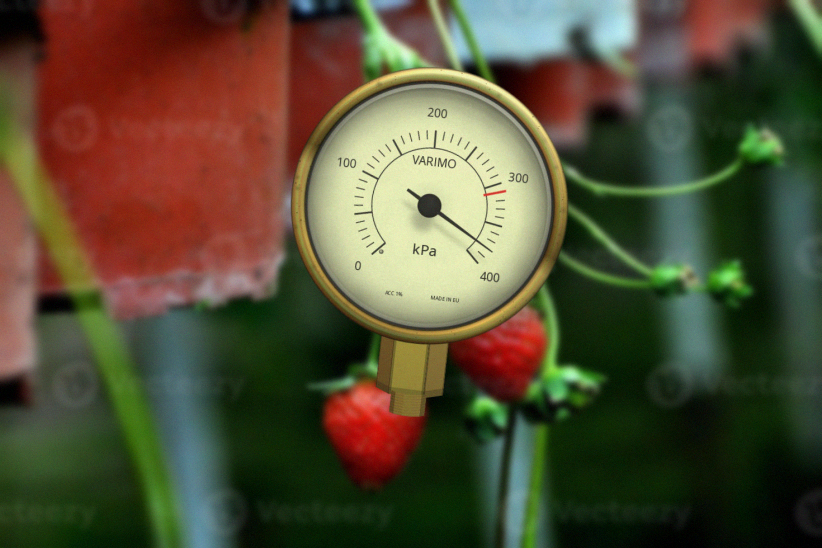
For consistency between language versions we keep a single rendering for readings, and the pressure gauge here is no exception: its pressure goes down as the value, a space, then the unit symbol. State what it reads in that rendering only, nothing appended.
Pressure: 380 kPa
